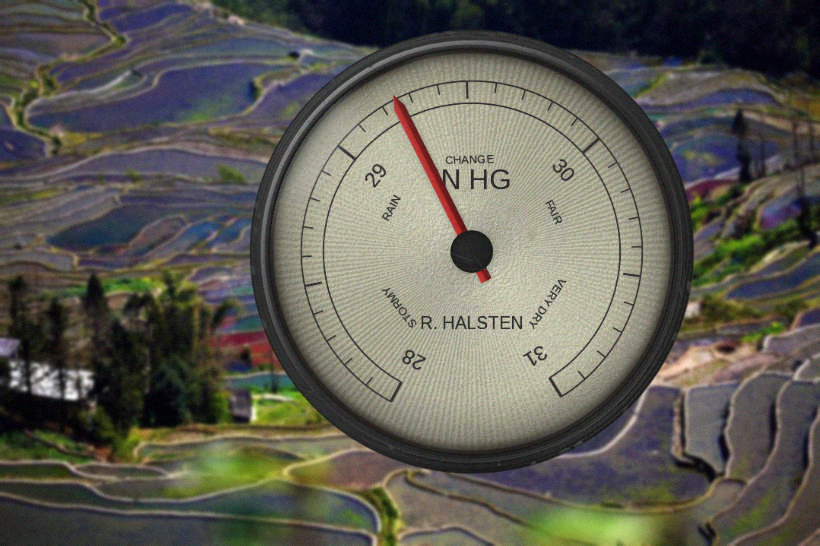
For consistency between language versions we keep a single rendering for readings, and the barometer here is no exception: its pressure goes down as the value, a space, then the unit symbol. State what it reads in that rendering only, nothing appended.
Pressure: 29.25 inHg
